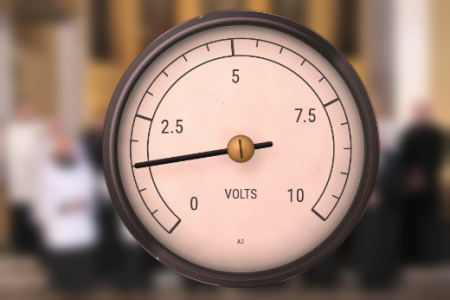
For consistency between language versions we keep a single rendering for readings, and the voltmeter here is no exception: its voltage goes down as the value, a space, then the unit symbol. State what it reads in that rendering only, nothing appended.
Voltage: 1.5 V
